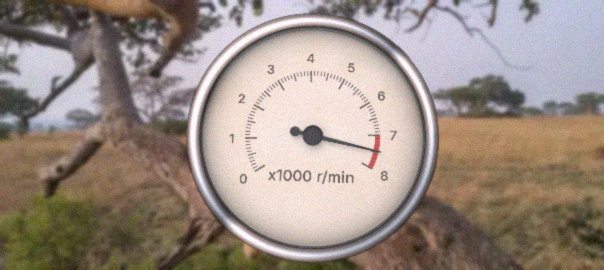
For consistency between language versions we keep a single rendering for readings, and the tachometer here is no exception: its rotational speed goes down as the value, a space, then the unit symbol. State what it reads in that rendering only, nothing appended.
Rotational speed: 7500 rpm
